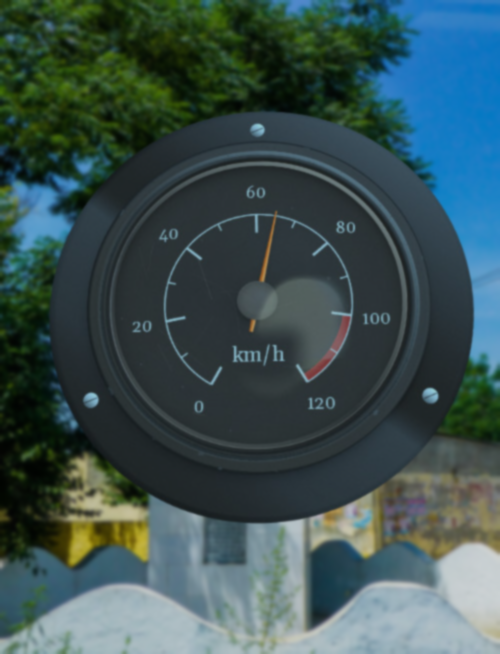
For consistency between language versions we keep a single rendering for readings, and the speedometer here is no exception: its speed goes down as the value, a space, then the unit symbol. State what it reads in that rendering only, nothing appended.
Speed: 65 km/h
